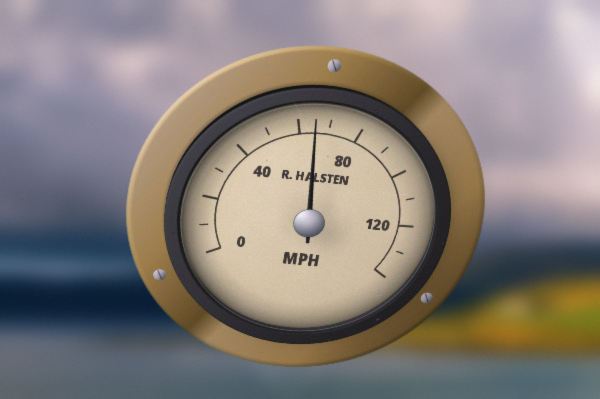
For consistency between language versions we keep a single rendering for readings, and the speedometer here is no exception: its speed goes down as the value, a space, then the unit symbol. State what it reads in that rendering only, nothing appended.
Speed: 65 mph
